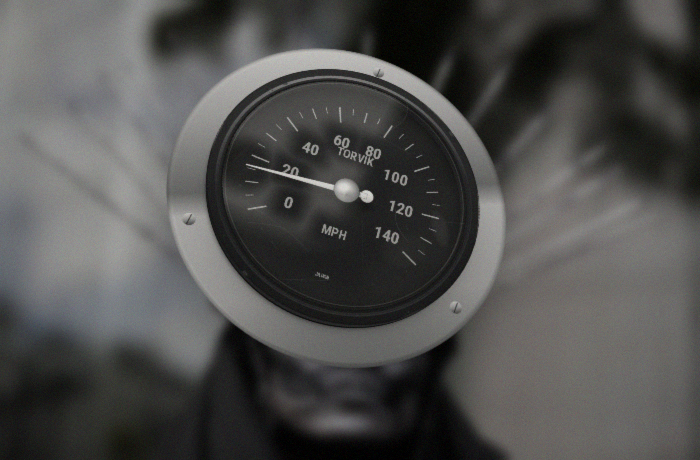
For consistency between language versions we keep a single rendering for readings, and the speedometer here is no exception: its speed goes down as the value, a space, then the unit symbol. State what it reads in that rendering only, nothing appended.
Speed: 15 mph
